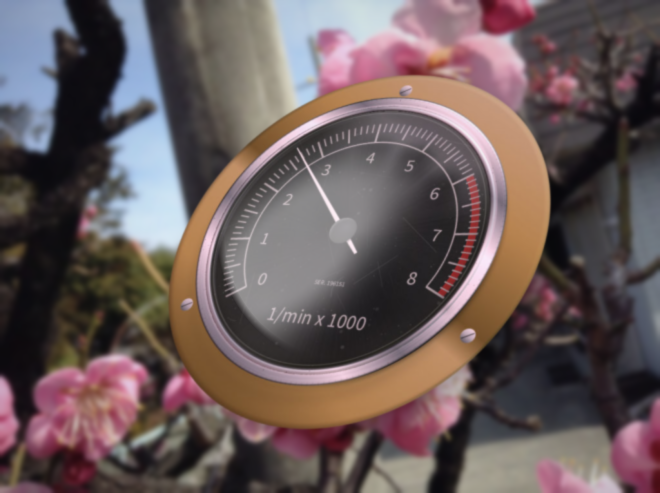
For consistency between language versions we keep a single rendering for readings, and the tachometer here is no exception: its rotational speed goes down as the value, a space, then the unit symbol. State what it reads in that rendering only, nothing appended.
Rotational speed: 2700 rpm
